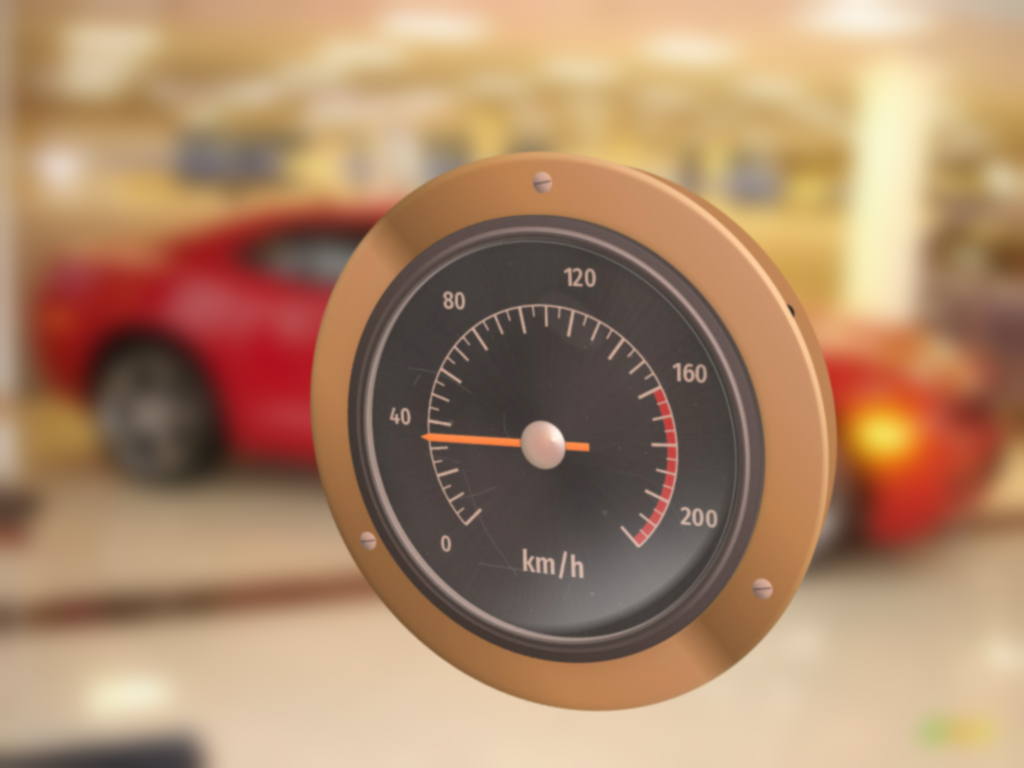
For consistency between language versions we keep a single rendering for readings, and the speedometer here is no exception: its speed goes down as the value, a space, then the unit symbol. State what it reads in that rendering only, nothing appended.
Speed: 35 km/h
